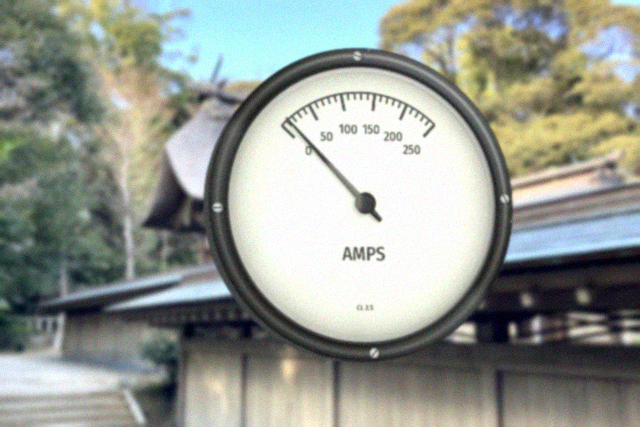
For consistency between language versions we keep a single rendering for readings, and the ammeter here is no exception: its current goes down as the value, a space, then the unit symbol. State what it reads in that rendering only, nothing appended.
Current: 10 A
